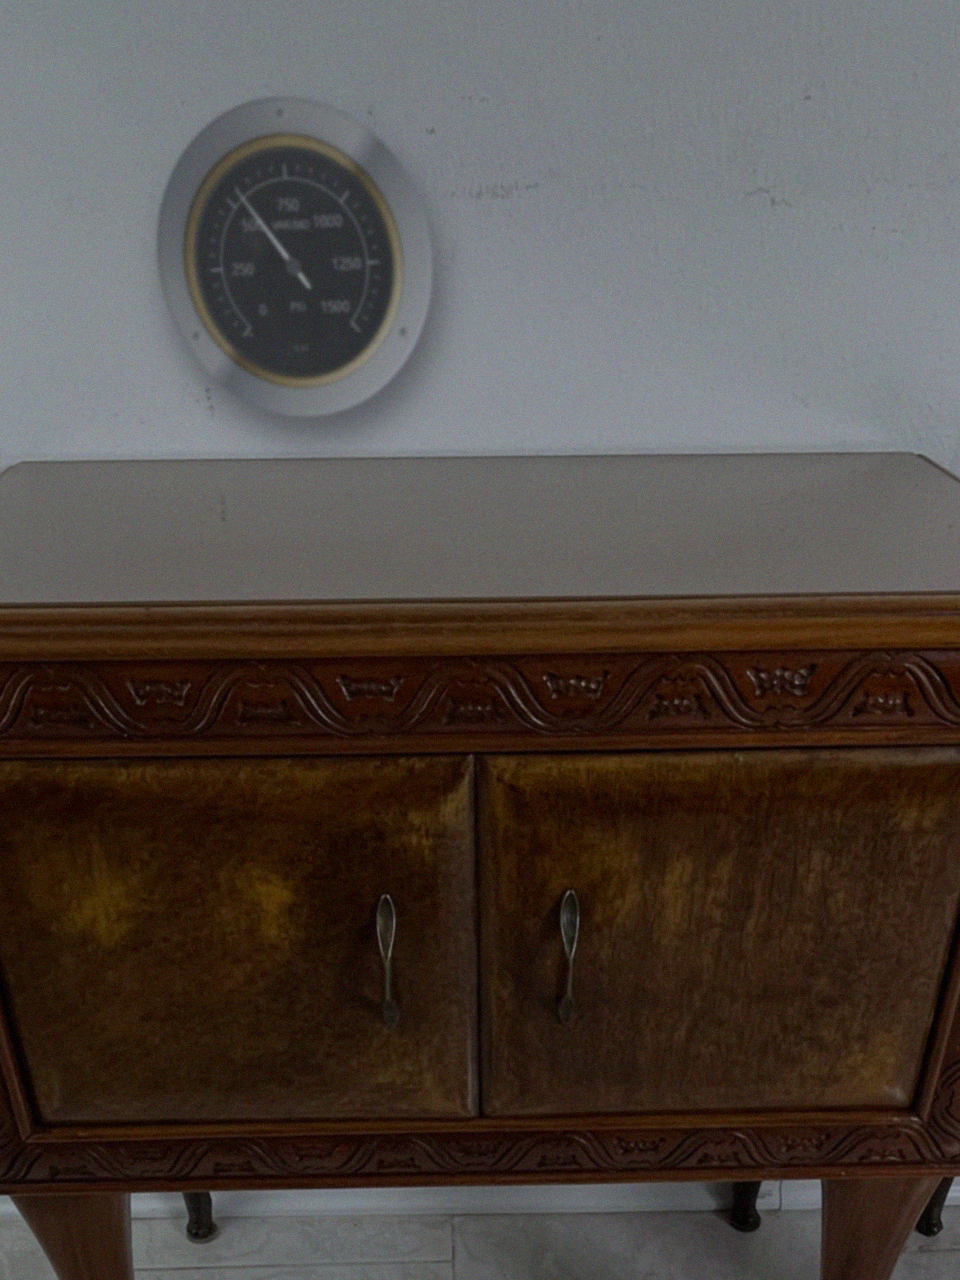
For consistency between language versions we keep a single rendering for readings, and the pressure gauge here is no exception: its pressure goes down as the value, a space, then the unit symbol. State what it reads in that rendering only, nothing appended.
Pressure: 550 psi
